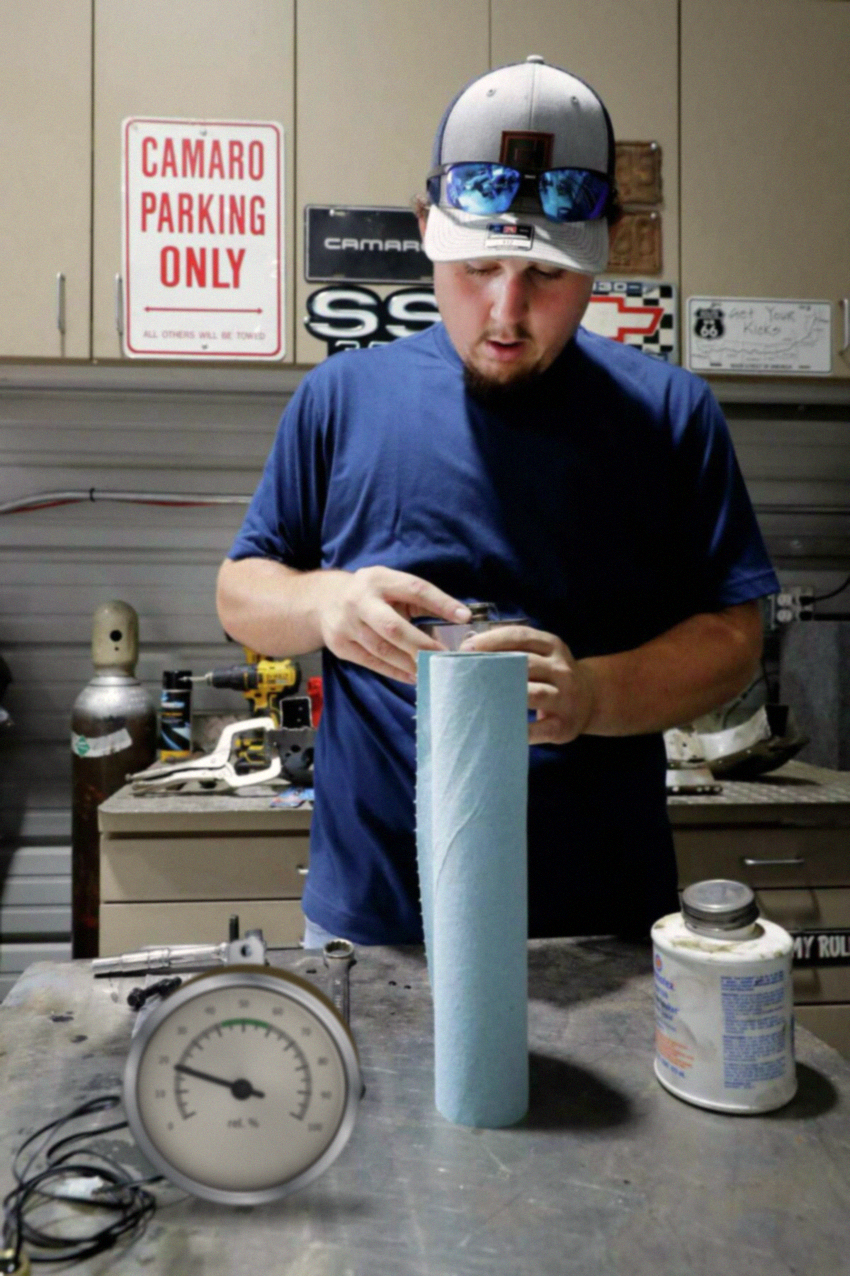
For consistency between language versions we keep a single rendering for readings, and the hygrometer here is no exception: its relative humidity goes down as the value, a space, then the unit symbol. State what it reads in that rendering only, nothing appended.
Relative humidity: 20 %
